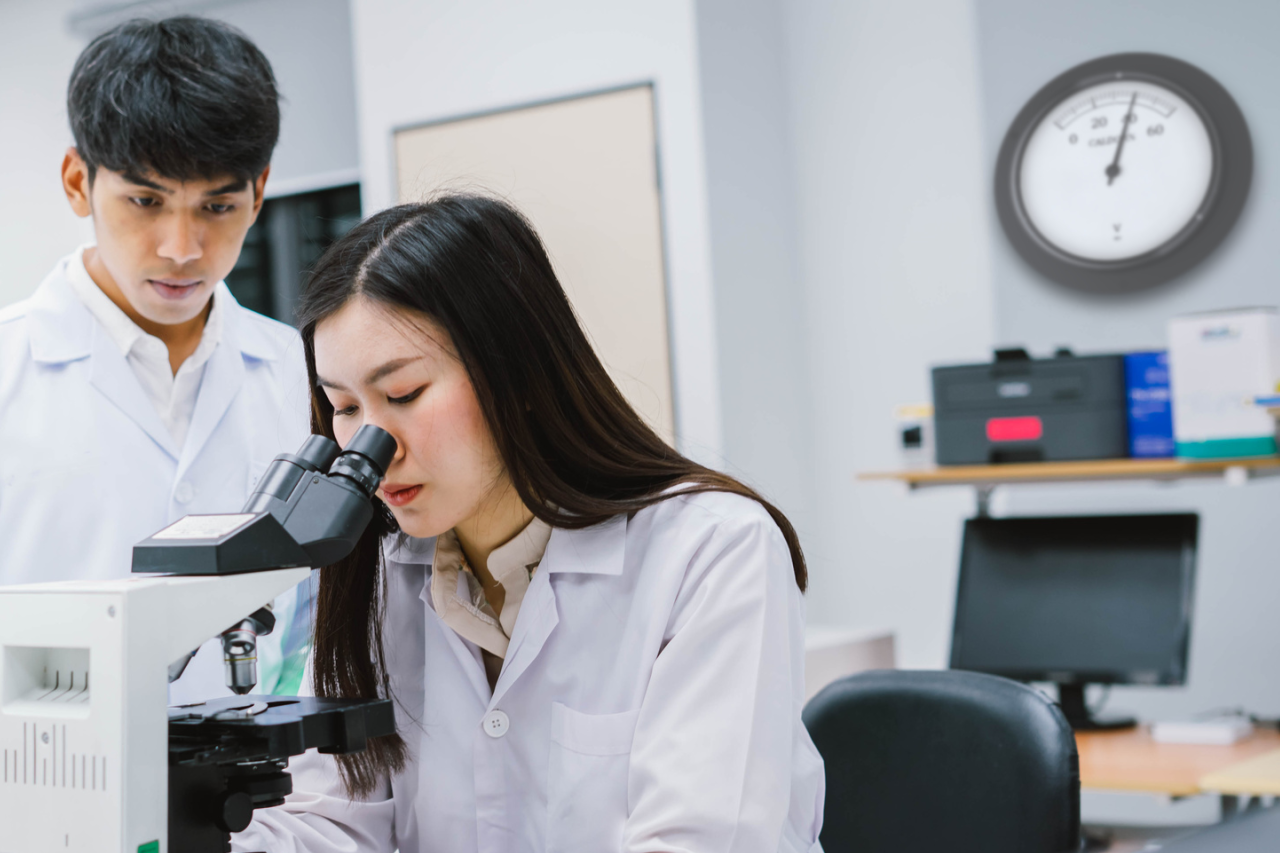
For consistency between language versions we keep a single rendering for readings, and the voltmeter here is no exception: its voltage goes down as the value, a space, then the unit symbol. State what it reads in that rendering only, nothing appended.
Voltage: 40 V
